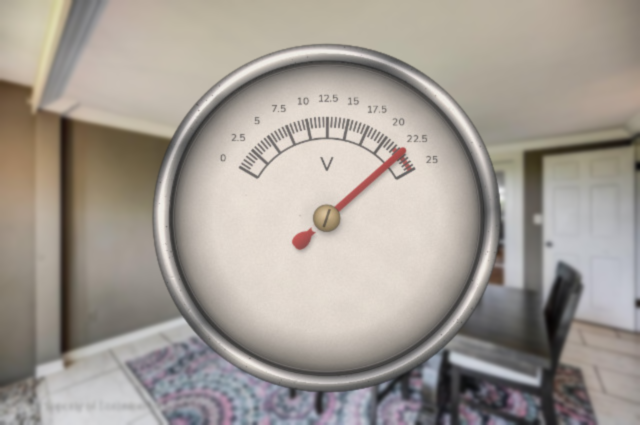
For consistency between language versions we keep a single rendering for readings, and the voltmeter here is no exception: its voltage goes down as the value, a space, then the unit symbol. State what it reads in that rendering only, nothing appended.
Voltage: 22.5 V
